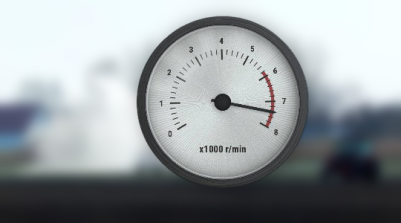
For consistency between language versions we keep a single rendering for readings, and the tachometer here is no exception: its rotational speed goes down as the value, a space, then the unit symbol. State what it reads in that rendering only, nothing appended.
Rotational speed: 7400 rpm
